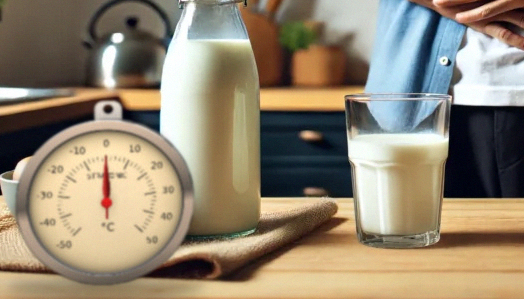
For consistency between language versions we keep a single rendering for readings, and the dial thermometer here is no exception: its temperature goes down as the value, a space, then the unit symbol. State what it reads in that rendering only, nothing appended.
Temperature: 0 °C
